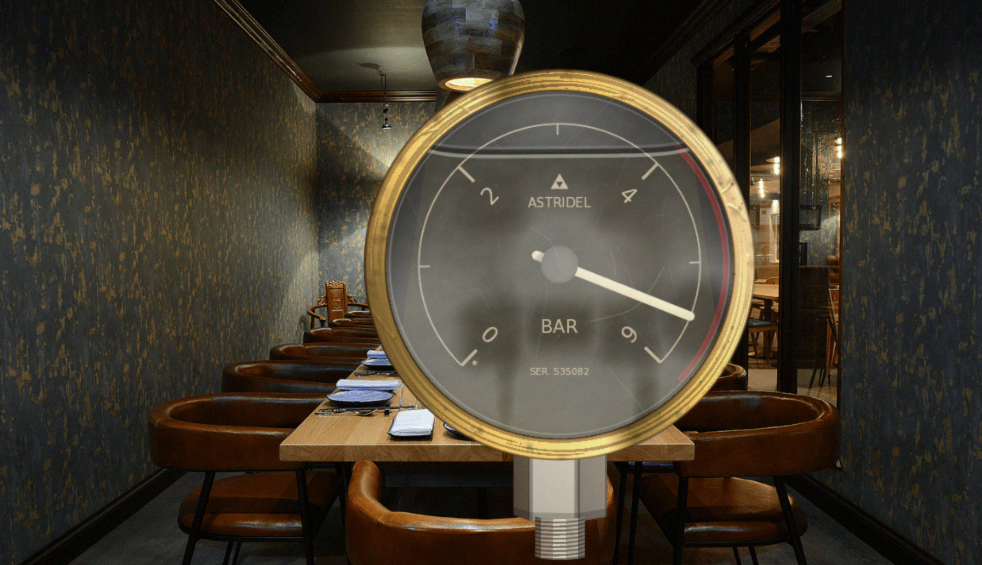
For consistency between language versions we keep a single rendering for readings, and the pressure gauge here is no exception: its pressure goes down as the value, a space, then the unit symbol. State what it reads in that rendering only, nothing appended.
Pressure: 5.5 bar
